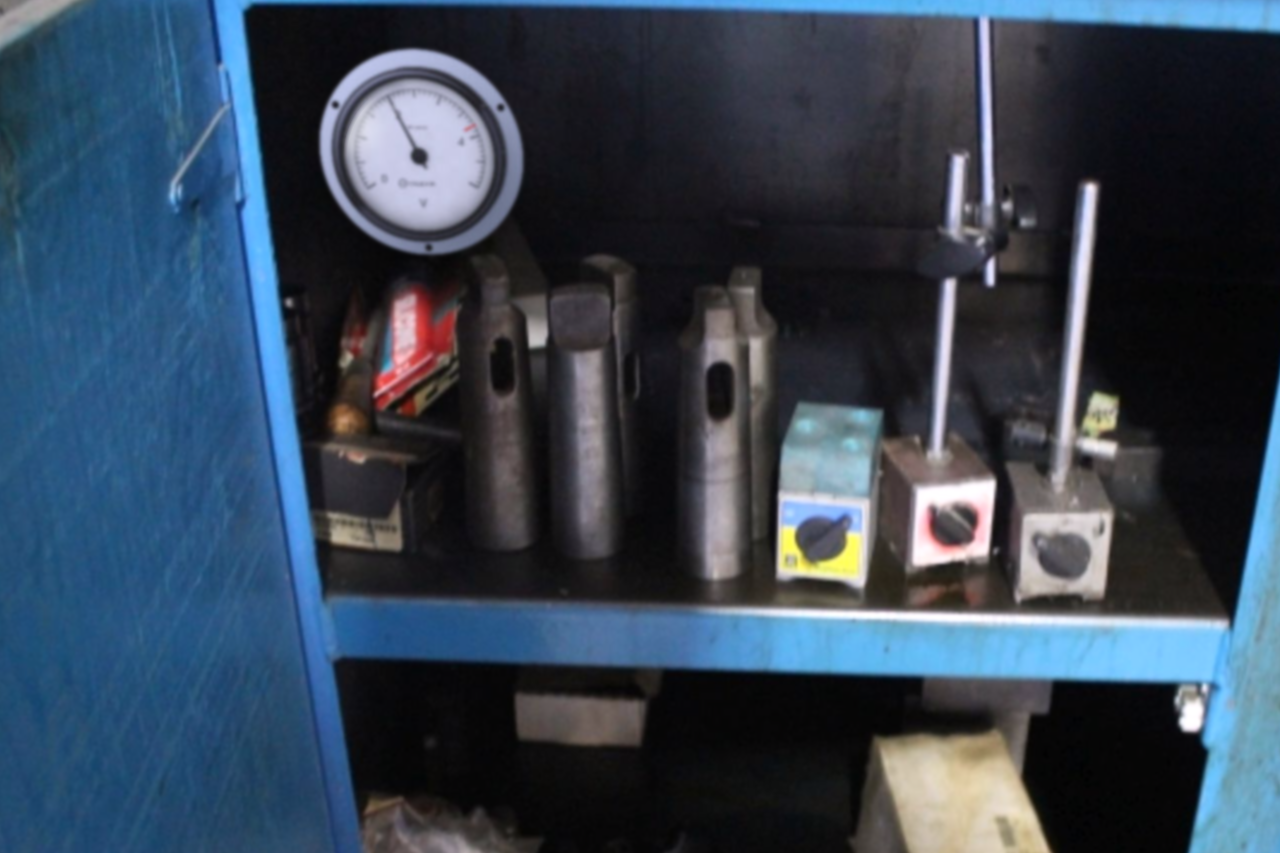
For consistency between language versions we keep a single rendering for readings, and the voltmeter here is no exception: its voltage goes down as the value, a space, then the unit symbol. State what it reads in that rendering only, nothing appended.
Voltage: 2 V
